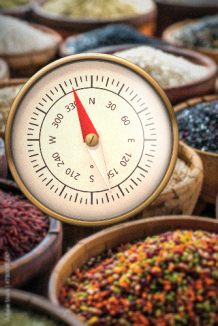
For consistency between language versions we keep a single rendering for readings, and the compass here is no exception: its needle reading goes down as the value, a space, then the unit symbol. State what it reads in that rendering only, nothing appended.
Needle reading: 340 °
